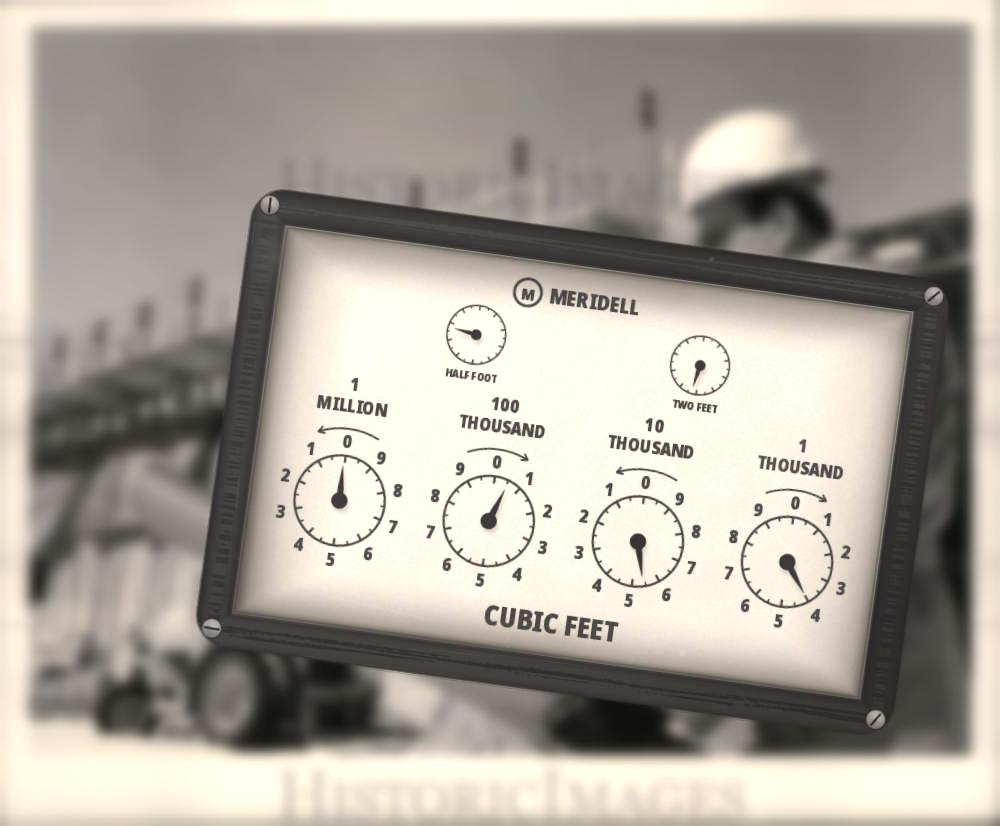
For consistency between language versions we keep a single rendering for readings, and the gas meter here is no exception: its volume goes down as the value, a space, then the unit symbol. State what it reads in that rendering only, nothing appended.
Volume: 5400 ft³
